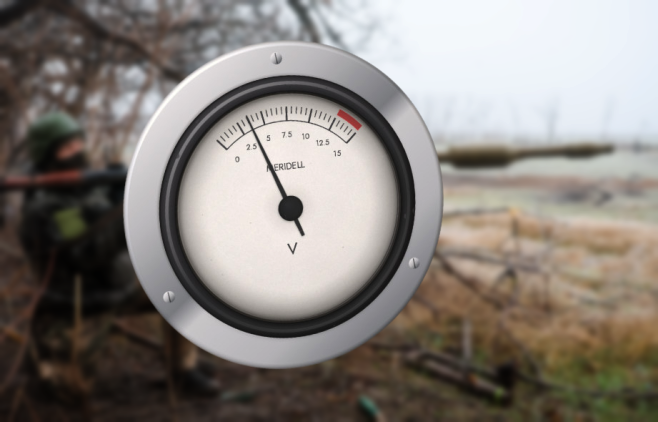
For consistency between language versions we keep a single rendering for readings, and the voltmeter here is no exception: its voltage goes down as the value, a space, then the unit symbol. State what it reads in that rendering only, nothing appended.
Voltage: 3.5 V
